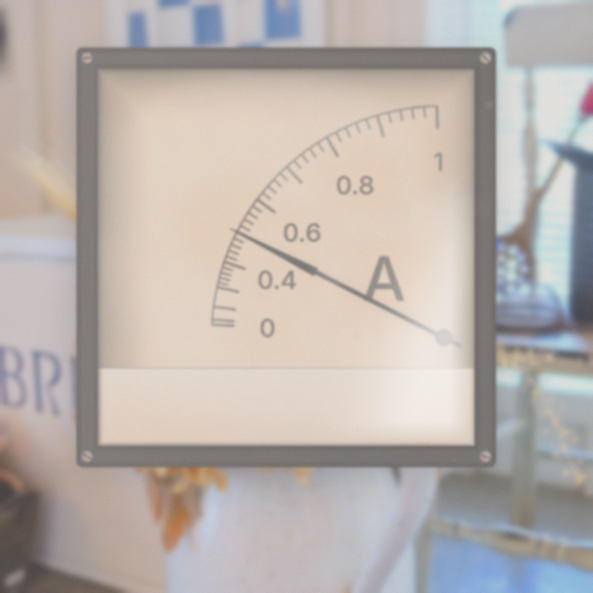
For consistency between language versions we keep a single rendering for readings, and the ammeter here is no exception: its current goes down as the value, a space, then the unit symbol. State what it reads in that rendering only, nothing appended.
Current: 0.5 A
